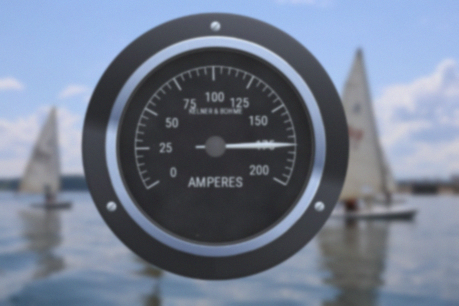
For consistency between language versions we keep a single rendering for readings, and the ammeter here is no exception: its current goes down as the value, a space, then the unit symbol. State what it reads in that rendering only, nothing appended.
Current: 175 A
